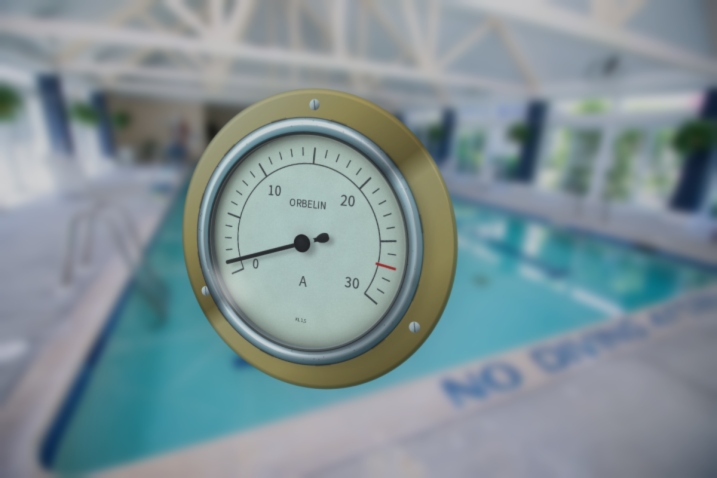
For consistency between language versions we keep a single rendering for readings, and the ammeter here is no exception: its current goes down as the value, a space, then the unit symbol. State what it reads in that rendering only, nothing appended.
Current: 1 A
